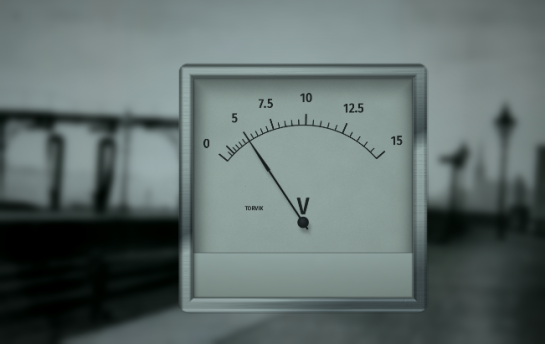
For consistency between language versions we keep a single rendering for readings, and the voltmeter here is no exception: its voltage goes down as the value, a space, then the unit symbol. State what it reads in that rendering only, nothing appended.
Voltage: 5 V
